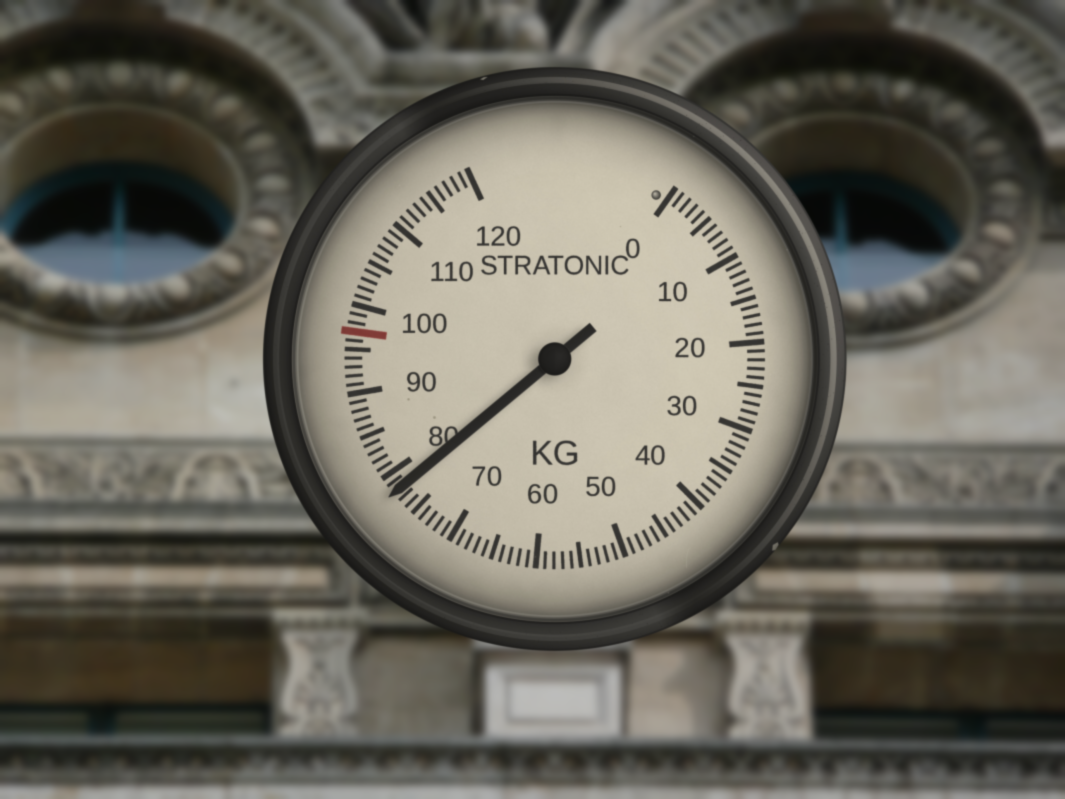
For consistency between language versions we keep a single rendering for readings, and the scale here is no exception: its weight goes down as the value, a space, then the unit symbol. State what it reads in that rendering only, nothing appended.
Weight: 78 kg
